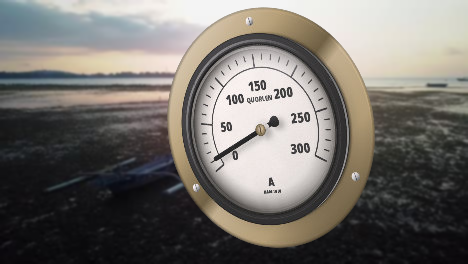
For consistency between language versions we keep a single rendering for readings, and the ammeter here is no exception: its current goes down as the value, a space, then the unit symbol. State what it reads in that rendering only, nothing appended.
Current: 10 A
